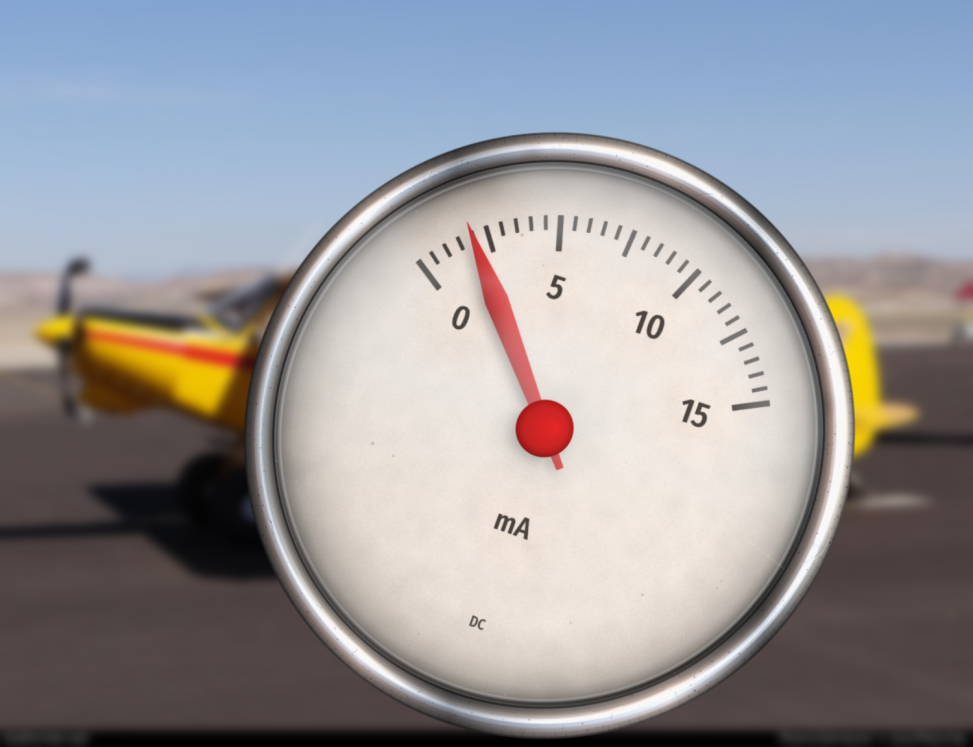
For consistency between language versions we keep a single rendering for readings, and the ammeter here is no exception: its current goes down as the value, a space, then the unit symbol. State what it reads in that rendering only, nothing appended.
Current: 2 mA
